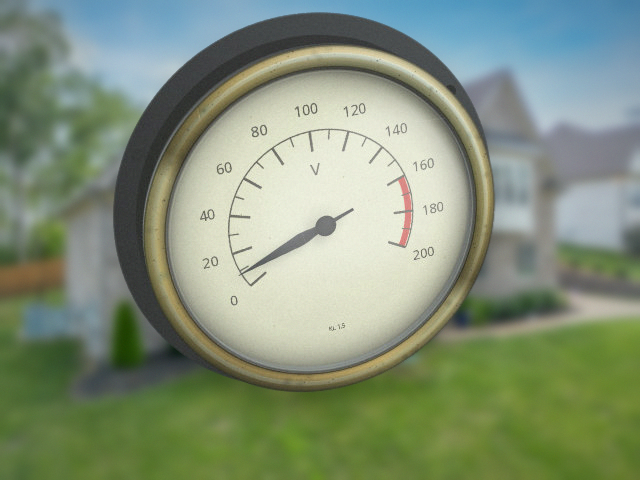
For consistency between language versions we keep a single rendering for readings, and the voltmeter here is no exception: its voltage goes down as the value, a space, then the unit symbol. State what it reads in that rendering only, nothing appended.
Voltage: 10 V
